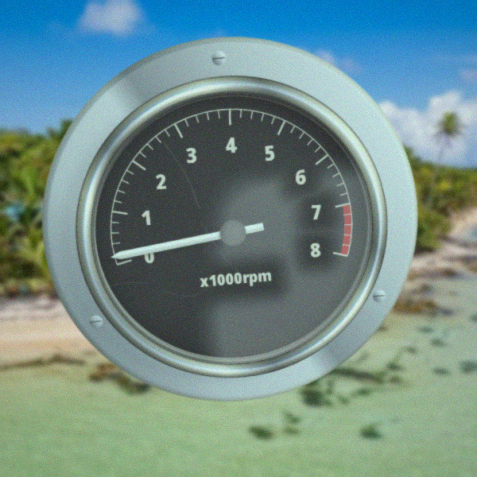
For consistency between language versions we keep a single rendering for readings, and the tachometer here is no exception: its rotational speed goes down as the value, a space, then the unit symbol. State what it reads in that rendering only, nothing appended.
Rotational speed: 200 rpm
